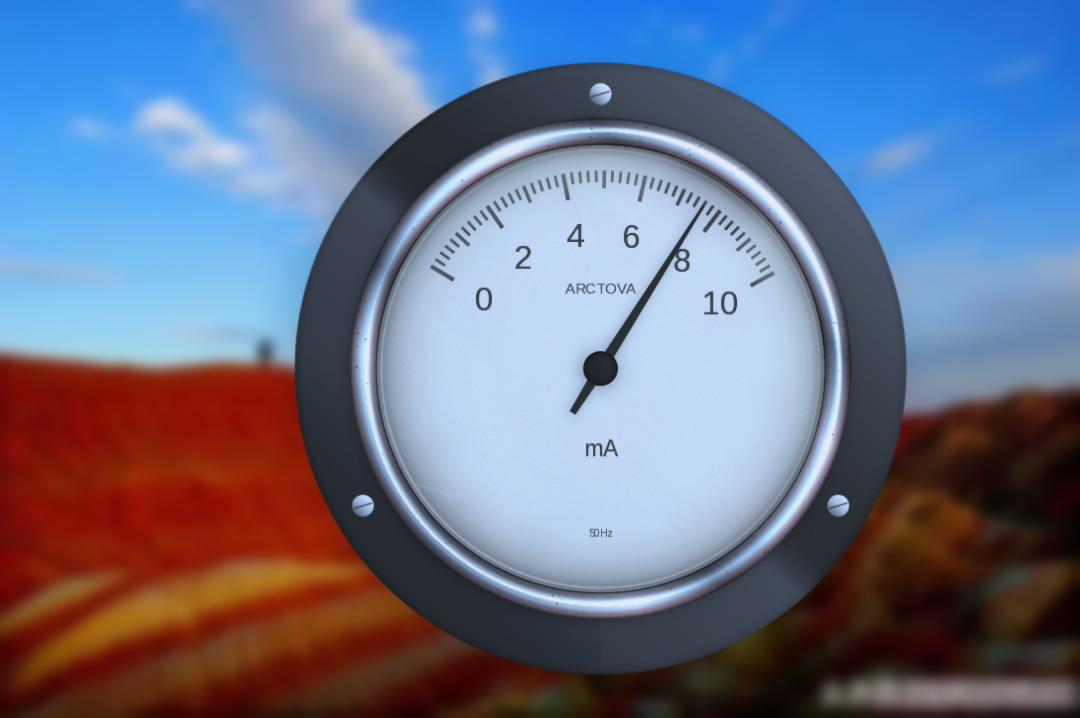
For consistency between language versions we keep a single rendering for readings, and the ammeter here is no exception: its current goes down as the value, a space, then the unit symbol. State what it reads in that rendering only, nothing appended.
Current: 7.6 mA
